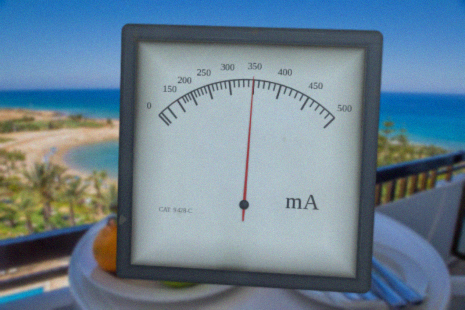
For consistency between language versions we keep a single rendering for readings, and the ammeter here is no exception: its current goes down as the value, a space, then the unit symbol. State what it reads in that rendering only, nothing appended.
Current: 350 mA
